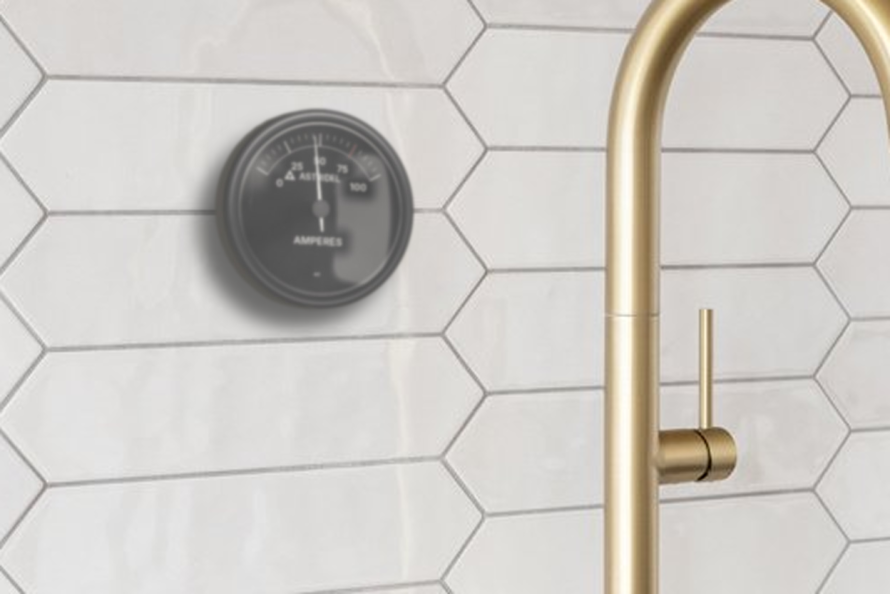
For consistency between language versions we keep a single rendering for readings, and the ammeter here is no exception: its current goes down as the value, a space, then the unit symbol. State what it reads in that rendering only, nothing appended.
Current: 45 A
